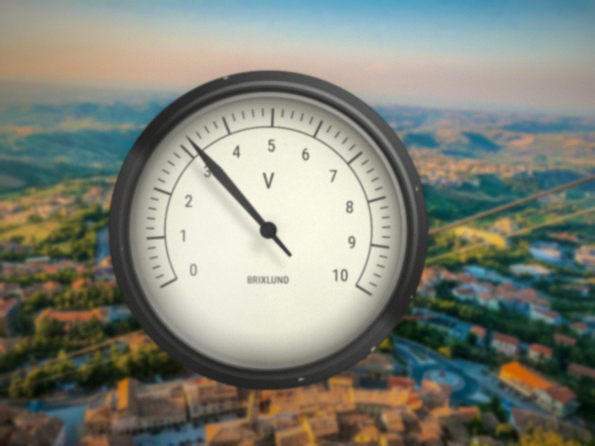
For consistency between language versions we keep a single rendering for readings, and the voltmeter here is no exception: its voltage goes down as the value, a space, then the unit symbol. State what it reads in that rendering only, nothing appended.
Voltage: 3.2 V
